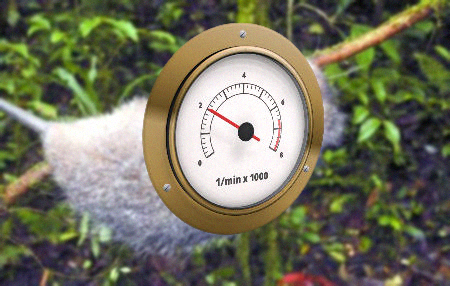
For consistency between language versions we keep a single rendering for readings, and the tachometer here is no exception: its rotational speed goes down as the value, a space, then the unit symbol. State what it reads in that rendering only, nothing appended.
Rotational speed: 2000 rpm
